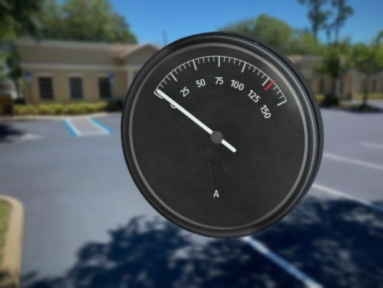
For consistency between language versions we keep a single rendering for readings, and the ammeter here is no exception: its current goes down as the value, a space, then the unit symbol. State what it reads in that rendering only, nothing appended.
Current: 5 A
